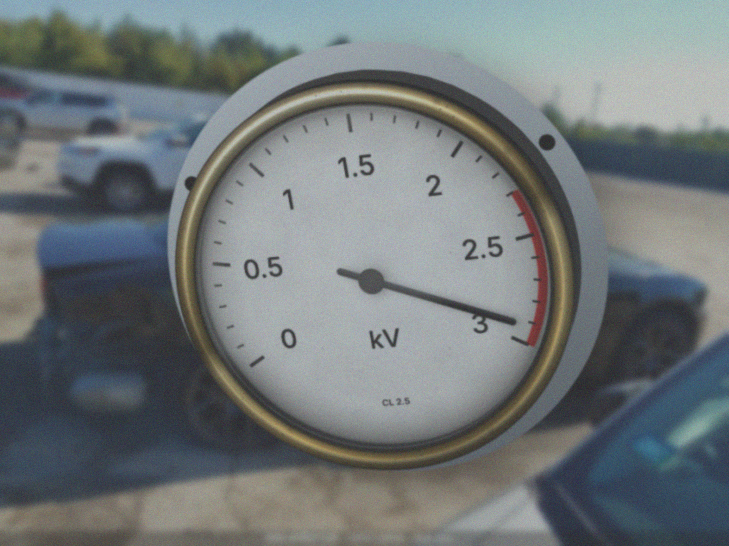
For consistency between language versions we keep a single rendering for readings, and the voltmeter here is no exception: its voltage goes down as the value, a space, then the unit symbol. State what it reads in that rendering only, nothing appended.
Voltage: 2.9 kV
